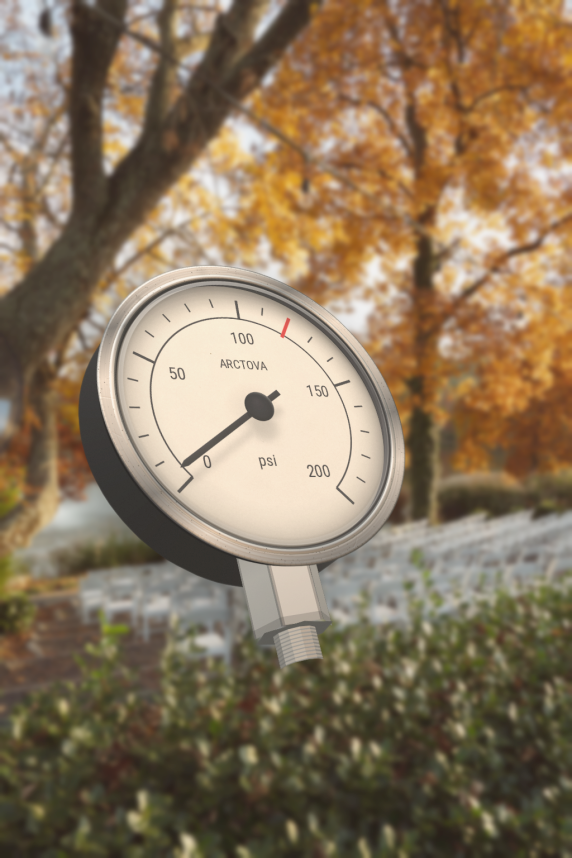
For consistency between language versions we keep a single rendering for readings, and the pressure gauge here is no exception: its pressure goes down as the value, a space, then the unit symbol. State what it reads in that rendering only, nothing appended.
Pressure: 5 psi
